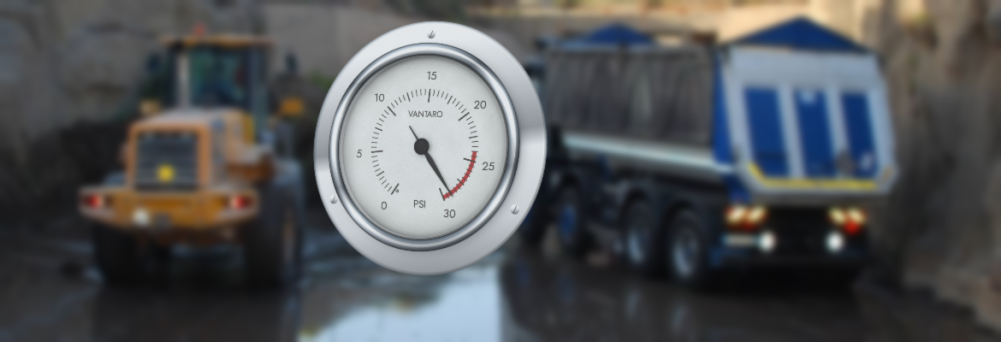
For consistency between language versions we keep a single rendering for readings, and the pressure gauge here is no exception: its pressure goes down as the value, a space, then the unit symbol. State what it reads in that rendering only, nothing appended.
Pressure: 29 psi
